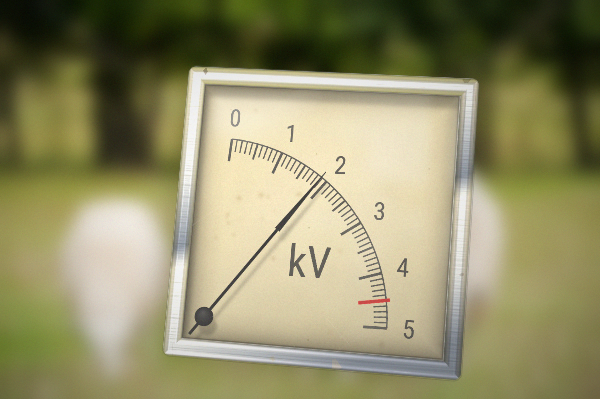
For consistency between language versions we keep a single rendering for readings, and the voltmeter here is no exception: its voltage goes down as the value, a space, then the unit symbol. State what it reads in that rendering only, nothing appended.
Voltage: 1.9 kV
